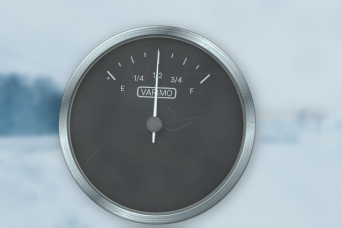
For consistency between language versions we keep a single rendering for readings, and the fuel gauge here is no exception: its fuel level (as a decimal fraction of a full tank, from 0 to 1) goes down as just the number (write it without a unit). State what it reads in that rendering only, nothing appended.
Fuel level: 0.5
